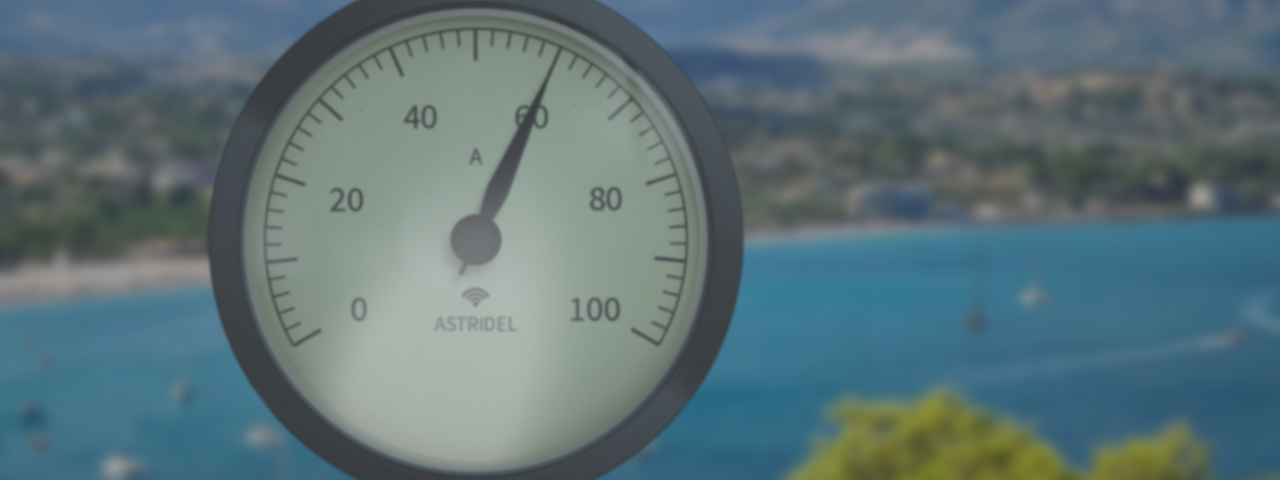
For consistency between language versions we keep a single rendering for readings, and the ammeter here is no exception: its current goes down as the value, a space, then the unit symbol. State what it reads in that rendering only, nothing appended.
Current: 60 A
